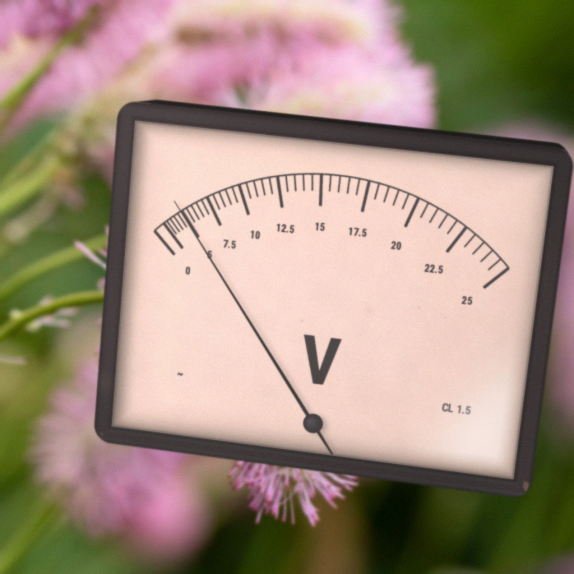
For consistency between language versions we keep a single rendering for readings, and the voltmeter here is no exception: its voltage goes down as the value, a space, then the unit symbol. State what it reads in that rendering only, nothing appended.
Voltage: 5 V
